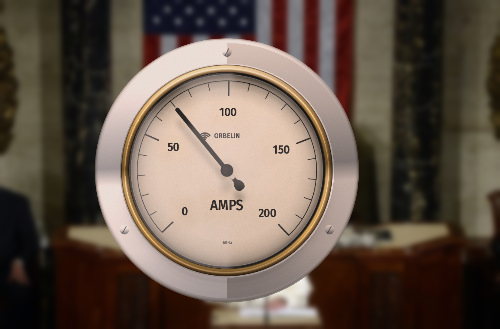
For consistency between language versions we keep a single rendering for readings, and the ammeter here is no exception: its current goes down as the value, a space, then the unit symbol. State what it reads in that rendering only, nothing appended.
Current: 70 A
